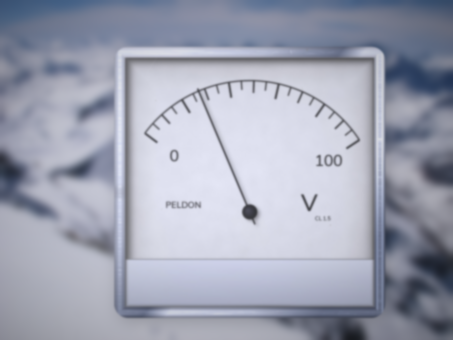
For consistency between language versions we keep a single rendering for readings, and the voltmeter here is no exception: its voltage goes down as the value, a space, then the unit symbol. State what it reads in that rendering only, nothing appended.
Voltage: 27.5 V
